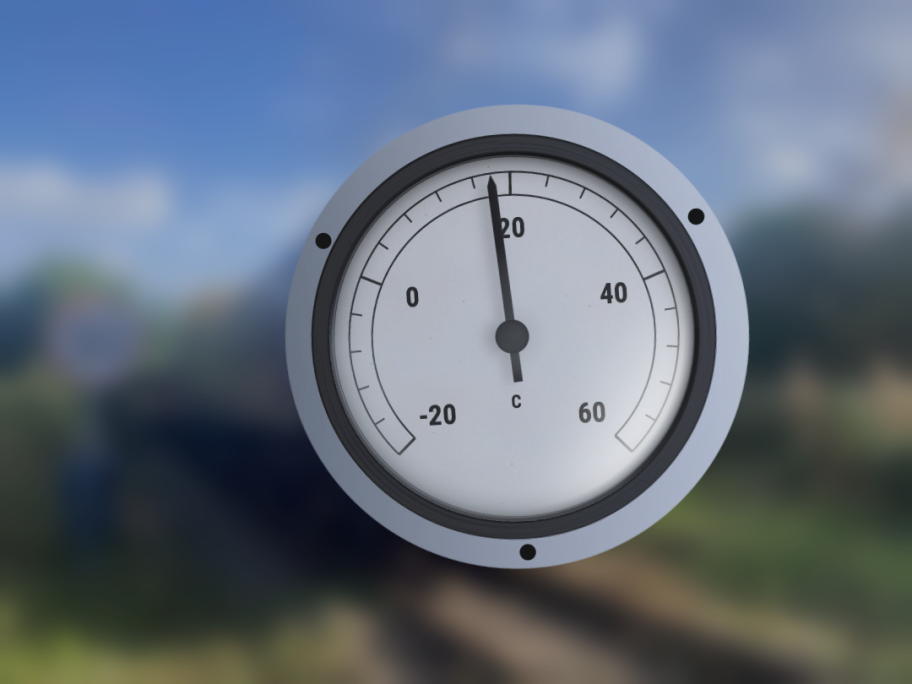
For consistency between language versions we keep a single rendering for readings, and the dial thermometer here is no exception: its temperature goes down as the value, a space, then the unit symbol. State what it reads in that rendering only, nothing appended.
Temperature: 18 °C
